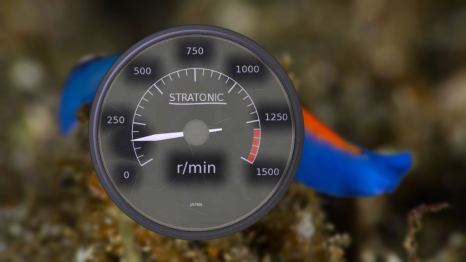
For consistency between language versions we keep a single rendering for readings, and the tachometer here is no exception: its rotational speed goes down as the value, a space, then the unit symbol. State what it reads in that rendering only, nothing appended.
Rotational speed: 150 rpm
